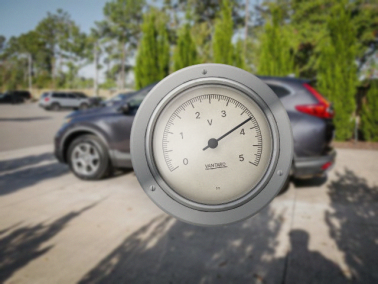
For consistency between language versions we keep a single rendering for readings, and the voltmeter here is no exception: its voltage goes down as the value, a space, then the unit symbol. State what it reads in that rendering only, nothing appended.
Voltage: 3.75 V
